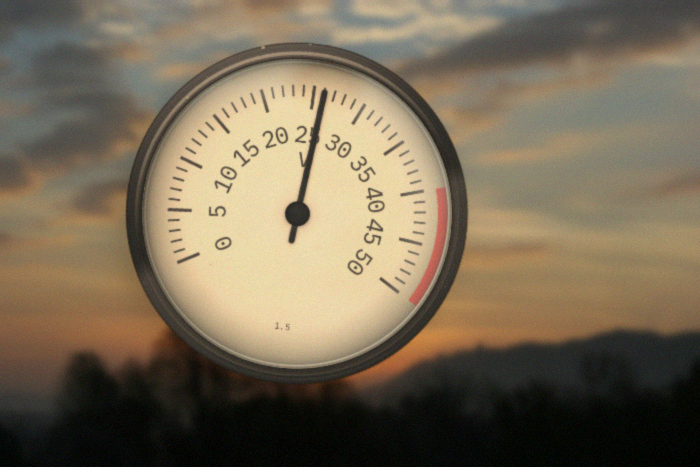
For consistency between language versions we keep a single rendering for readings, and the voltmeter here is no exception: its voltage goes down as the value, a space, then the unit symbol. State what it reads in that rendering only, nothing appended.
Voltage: 26 V
